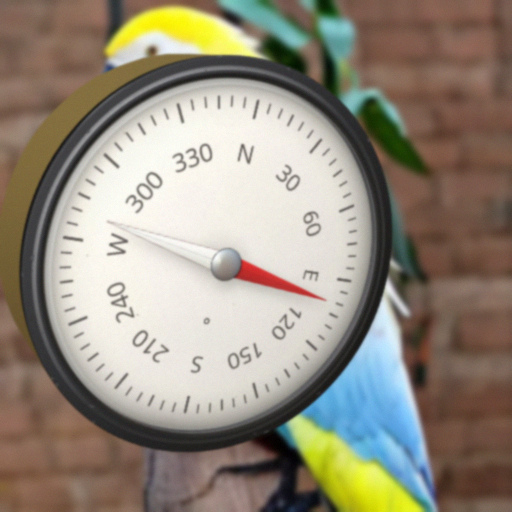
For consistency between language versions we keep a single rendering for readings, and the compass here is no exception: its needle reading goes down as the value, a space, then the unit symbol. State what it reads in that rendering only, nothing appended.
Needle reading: 100 °
